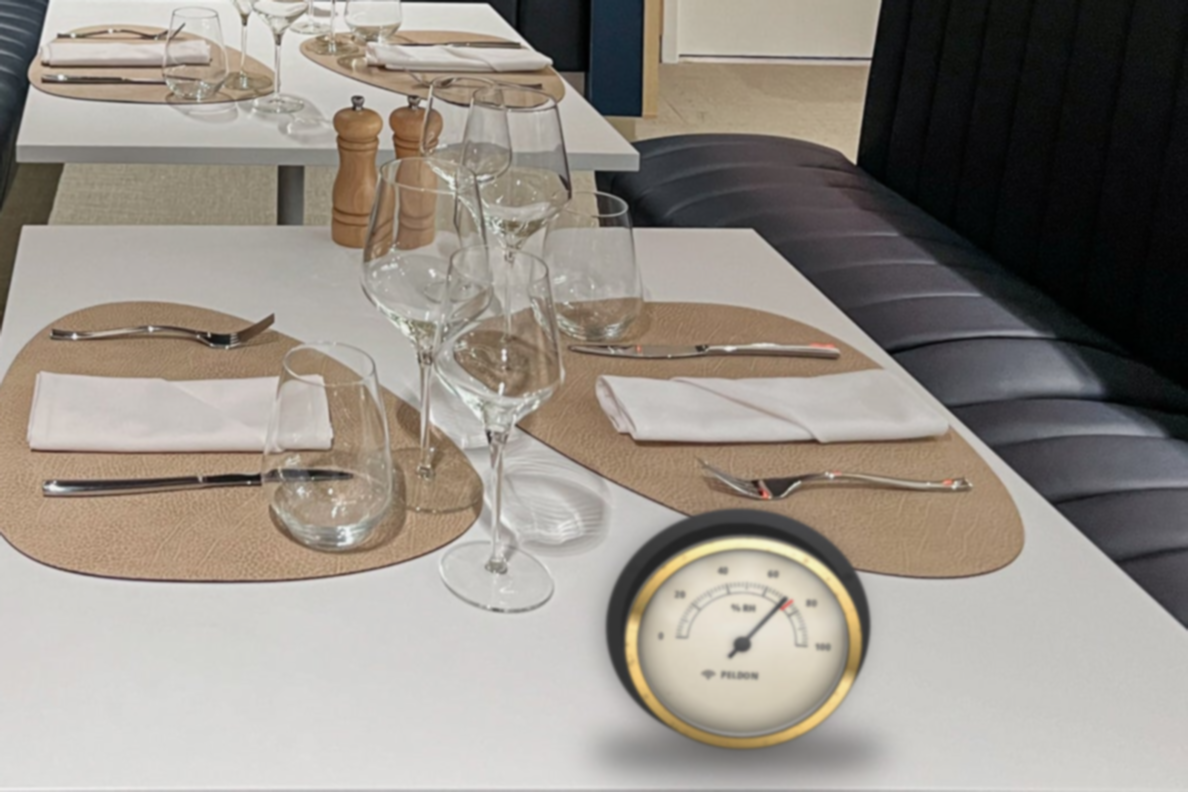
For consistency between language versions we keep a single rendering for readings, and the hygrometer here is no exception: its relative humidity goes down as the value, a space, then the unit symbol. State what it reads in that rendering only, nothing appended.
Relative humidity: 70 %
